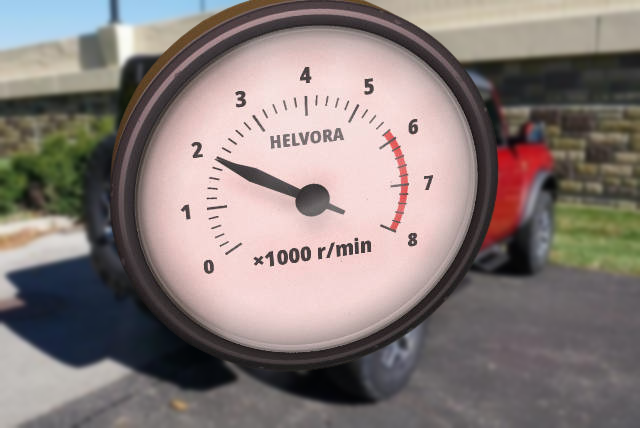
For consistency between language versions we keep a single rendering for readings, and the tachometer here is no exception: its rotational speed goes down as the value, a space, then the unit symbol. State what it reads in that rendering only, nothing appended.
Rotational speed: 2000 rpm
